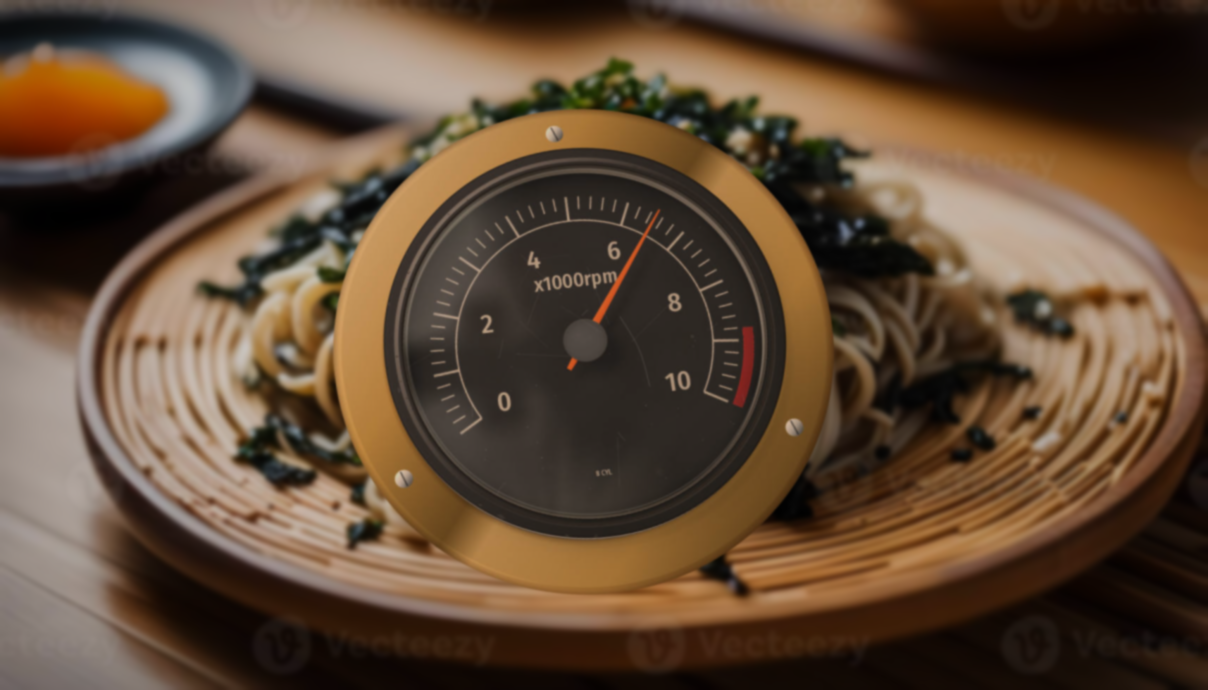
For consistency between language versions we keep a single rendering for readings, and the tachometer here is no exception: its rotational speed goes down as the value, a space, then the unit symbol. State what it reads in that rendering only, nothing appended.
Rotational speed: 6500 rpm
